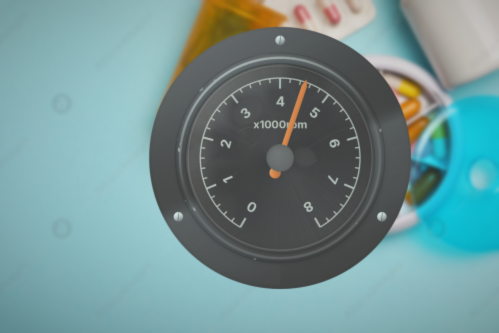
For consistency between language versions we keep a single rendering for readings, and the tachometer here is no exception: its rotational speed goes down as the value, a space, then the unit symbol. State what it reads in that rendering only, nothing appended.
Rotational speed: 4500 rpm
